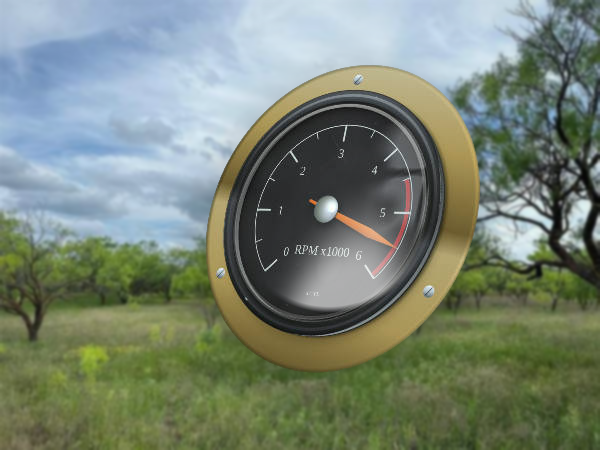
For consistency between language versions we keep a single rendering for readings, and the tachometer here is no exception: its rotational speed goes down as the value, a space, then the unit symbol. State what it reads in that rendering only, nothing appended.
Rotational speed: 5500 rpm
